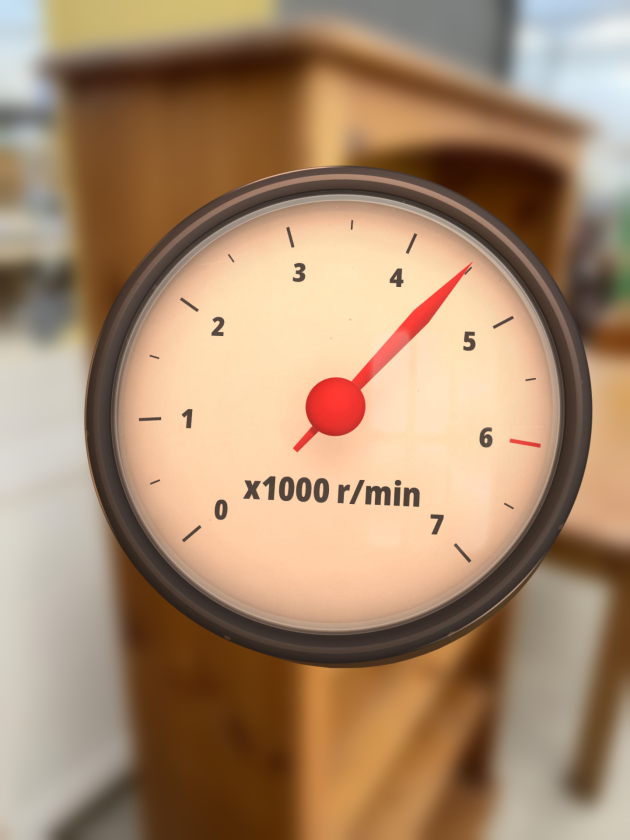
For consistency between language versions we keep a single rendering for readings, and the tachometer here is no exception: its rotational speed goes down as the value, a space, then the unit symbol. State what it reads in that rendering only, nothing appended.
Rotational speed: 4500 rpm
